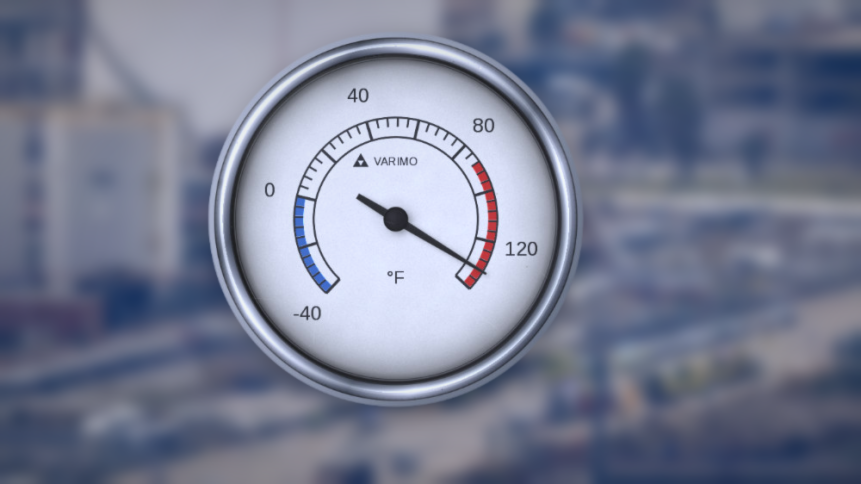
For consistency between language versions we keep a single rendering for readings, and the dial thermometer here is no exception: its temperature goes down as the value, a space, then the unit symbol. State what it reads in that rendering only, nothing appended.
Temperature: 132 °F
